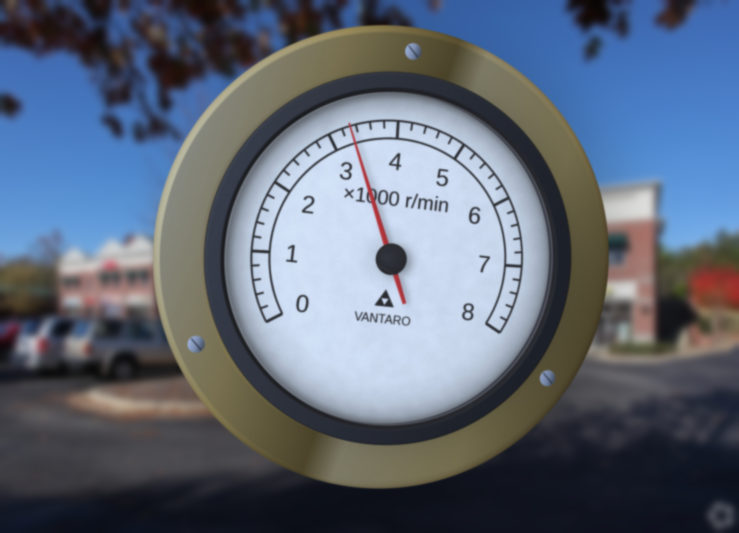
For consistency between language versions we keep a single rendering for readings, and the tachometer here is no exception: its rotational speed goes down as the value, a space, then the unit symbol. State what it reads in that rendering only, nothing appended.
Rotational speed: 3300 rpm
